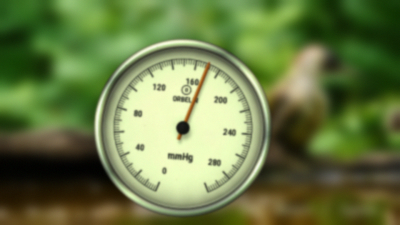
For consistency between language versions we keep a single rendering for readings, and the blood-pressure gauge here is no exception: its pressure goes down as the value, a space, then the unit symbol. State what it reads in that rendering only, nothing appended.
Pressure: 170 mmHg
